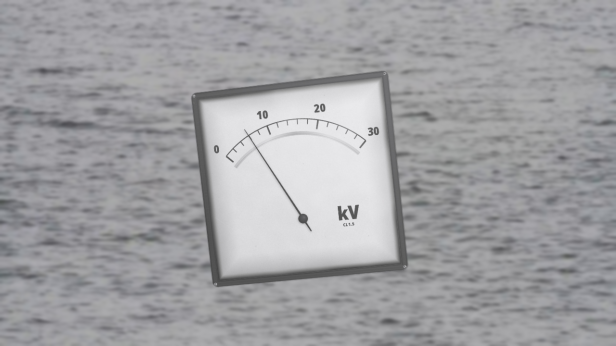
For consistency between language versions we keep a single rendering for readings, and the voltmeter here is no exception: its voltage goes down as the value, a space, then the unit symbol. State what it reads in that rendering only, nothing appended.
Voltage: 6 kV
